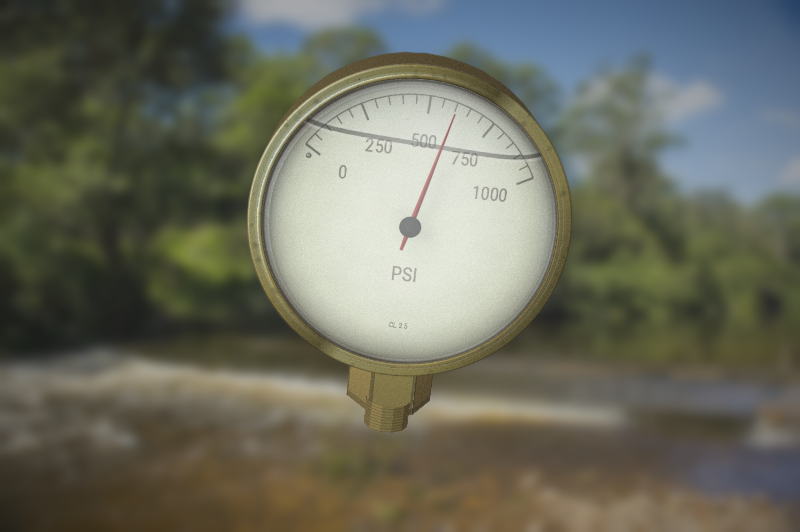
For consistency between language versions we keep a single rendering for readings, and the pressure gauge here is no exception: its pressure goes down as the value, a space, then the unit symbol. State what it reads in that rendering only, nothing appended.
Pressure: 600 psi
